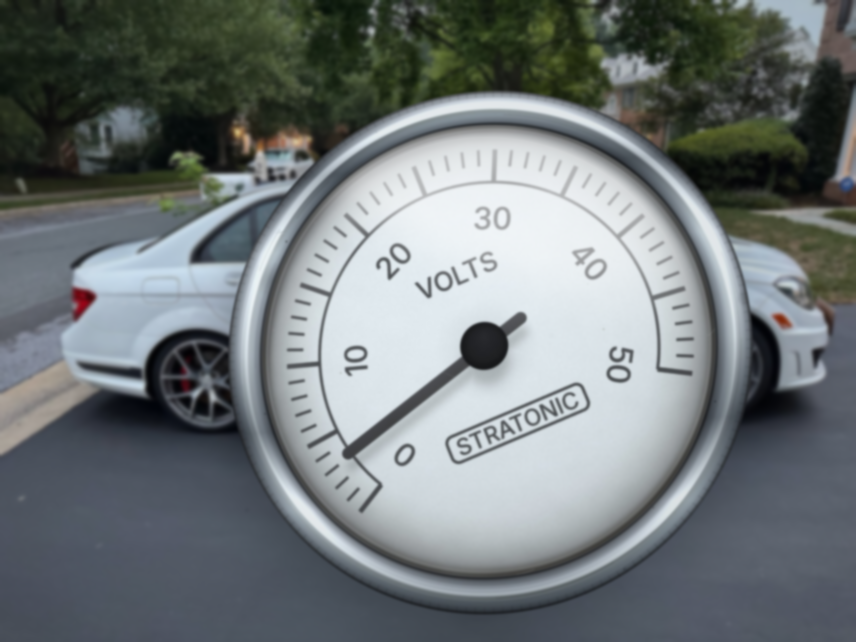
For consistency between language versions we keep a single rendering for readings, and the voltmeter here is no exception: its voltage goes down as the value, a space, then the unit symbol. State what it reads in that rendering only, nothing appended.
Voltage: 3 V
